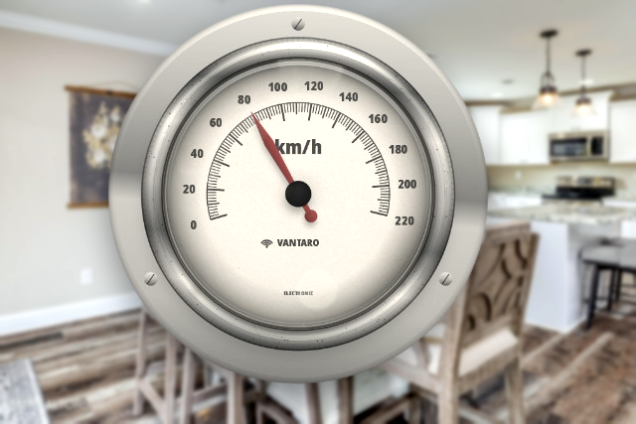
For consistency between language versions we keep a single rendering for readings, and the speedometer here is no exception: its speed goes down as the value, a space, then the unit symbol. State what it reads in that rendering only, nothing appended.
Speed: 80 km/h
